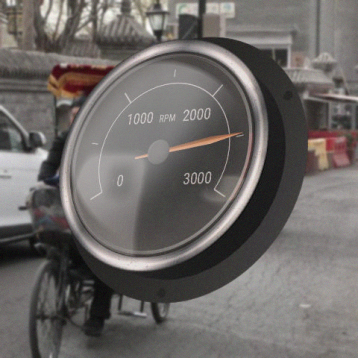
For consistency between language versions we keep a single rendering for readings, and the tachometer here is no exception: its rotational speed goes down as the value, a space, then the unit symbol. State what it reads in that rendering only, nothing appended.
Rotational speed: 2500 rpm
